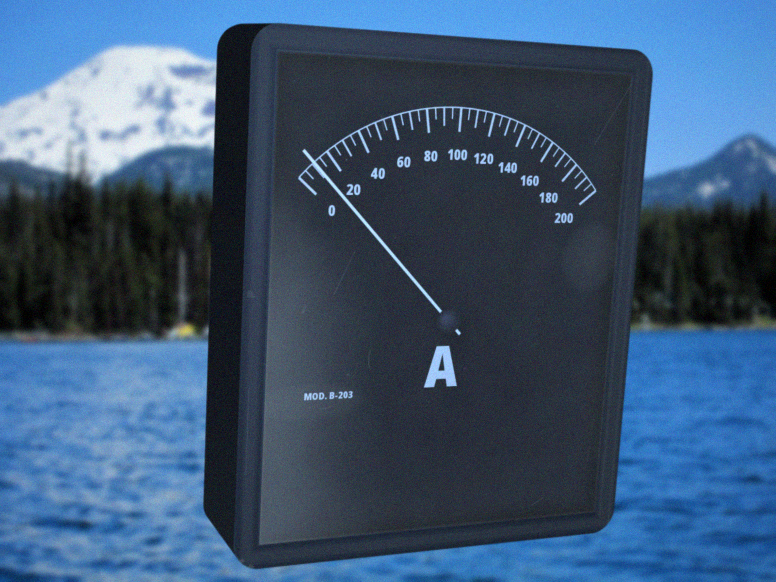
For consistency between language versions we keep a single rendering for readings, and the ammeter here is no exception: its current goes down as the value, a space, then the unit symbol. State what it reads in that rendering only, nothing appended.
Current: 10 A
